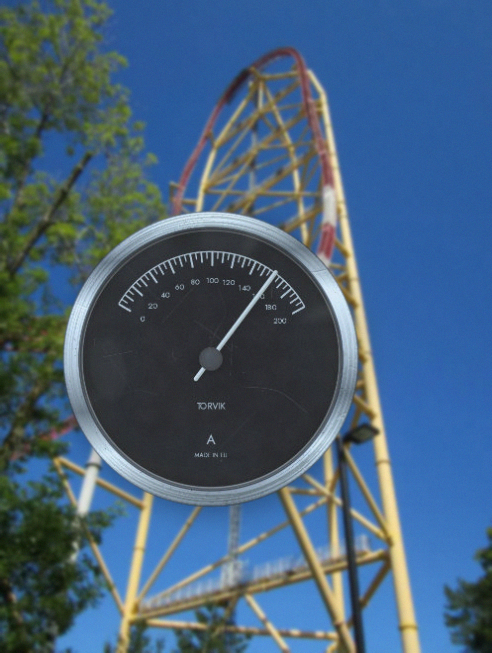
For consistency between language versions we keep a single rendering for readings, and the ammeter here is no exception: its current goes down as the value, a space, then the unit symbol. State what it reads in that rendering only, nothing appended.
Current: 160 A
